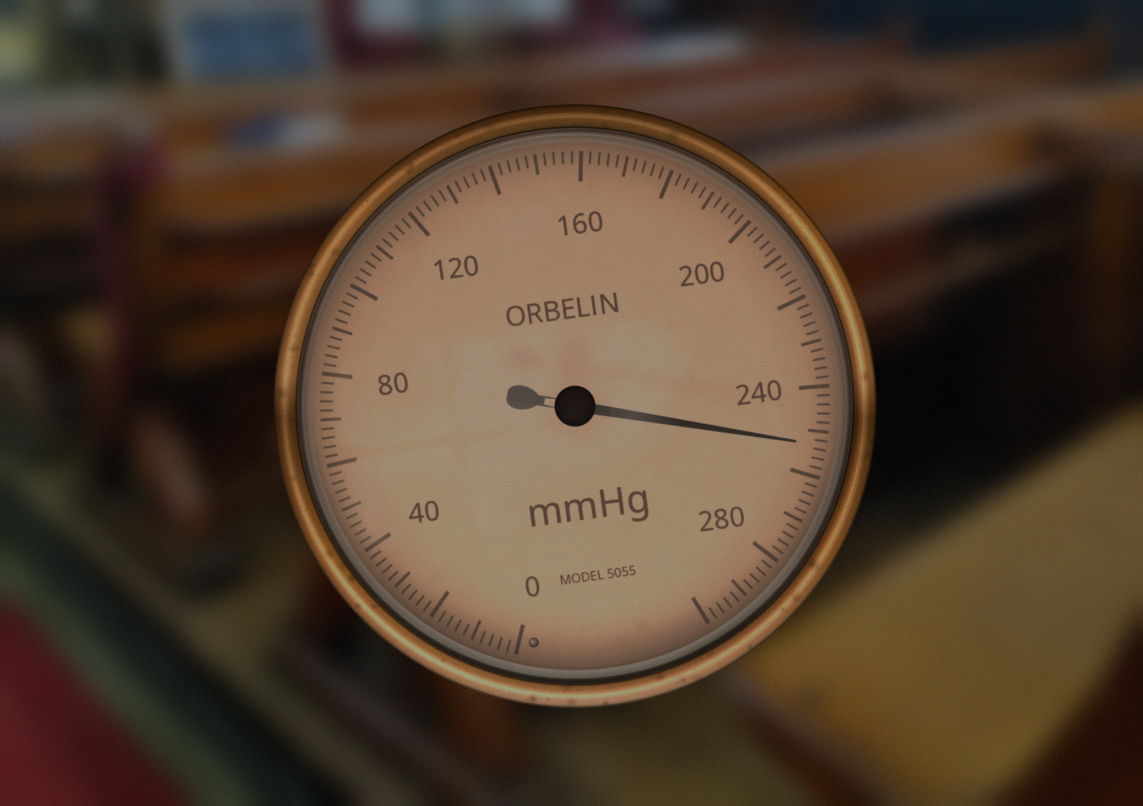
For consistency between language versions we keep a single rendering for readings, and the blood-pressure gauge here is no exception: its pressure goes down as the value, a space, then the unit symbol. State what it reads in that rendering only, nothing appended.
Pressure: 253 mmHg
